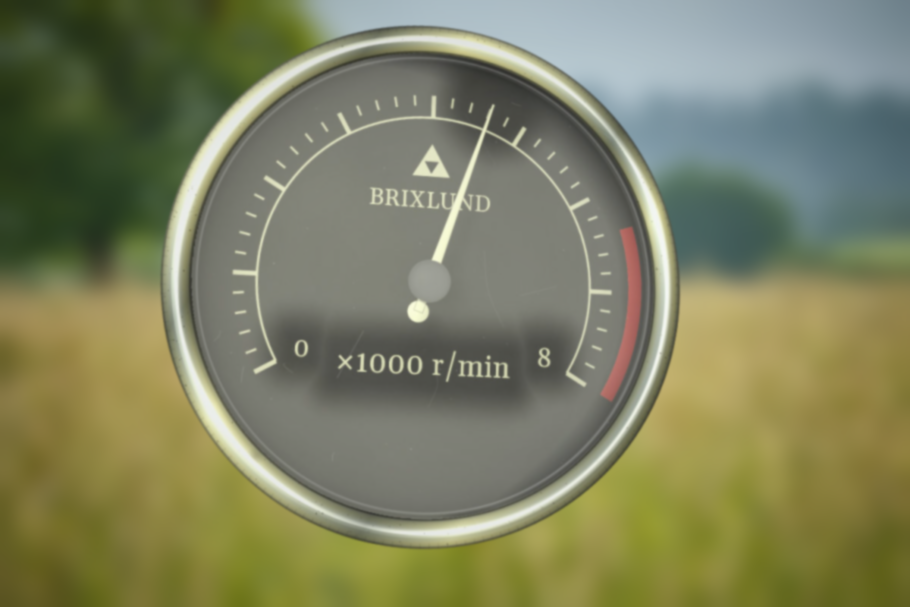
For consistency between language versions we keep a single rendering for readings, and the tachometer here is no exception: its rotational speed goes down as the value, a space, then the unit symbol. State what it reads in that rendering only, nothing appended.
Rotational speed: 4600 rpm
